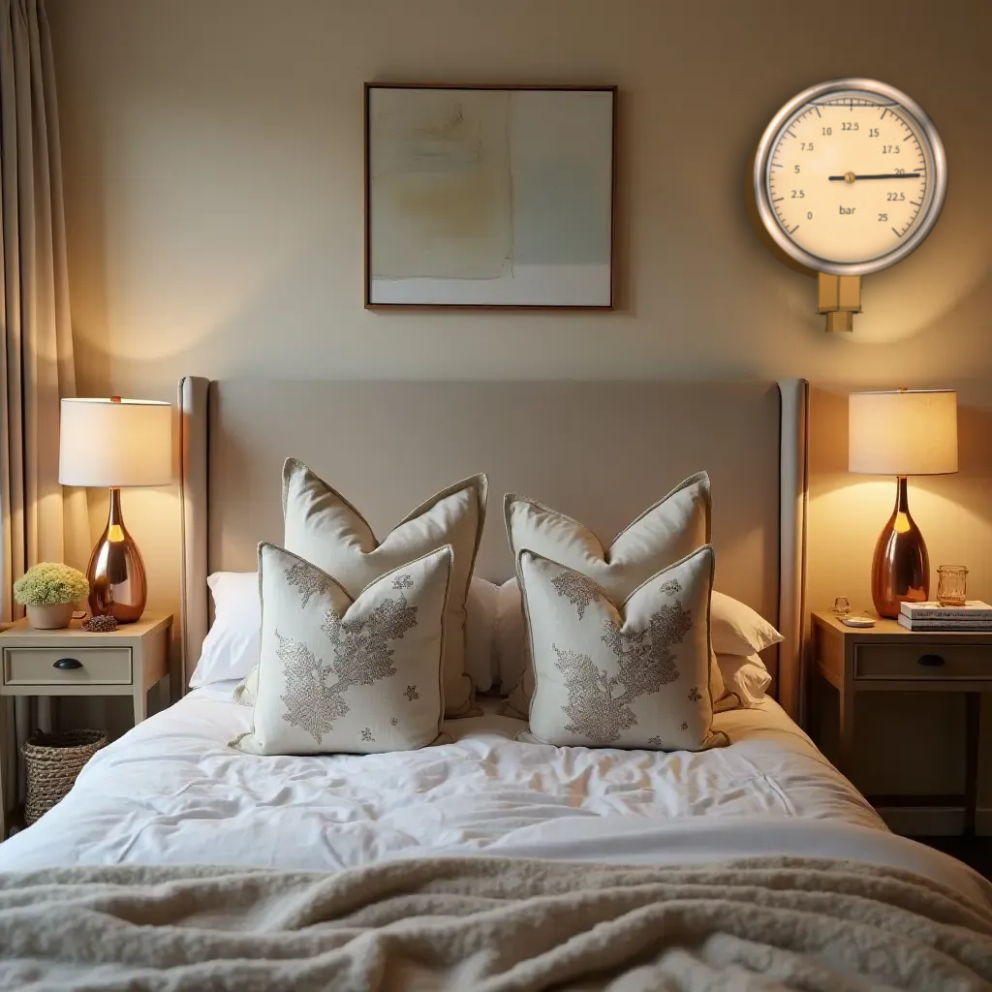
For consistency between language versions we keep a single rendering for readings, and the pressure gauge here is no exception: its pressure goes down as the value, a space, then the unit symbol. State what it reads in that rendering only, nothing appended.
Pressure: 20.5 bar
